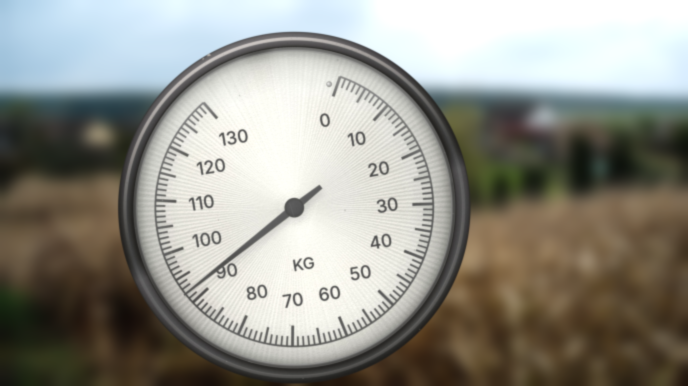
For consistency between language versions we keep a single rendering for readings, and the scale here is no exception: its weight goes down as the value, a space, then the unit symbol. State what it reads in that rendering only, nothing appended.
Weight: 92 kg
